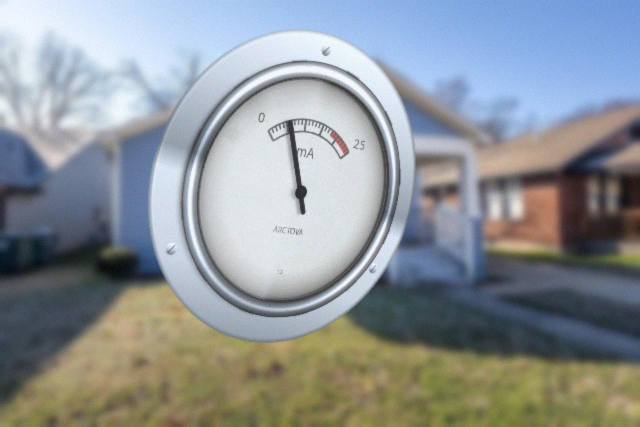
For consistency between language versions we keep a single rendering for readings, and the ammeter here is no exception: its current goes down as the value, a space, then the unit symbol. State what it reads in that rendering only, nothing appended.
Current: 5 mA
